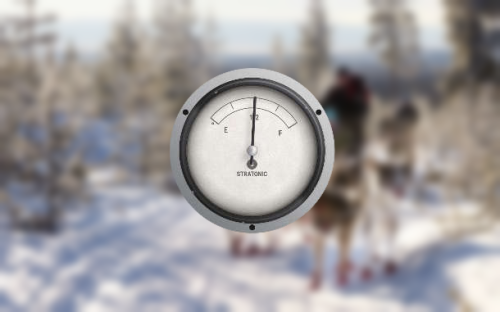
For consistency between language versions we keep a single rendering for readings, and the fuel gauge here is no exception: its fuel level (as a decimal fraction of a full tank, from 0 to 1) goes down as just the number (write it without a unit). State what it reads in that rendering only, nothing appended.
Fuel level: 0.5
